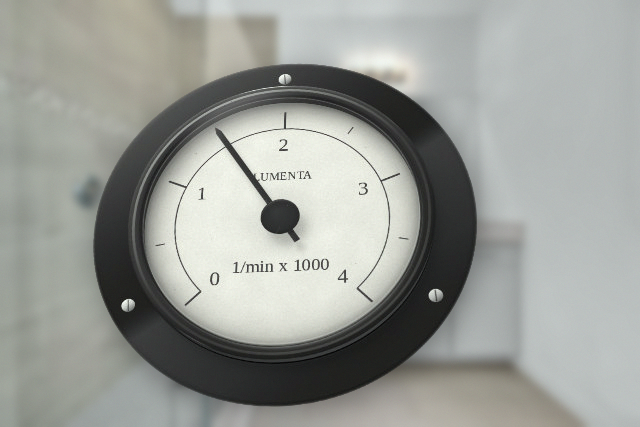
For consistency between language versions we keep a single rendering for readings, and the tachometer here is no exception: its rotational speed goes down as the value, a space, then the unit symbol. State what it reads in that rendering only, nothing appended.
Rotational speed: 1500 rpm
